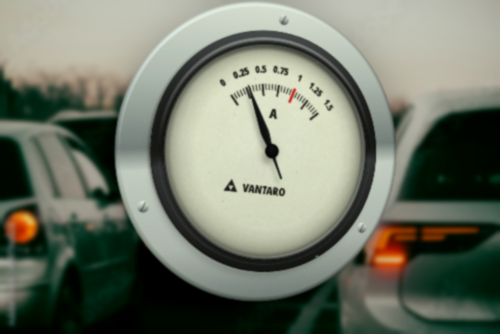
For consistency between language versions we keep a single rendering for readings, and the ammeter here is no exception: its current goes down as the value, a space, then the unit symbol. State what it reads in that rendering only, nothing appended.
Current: 0.25 A
